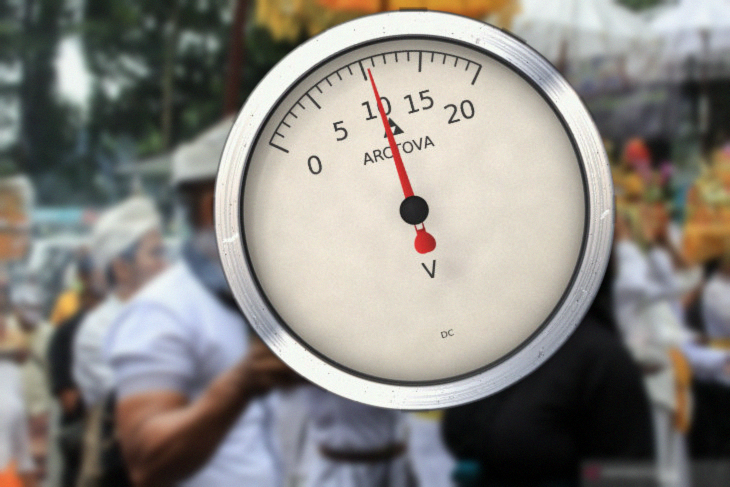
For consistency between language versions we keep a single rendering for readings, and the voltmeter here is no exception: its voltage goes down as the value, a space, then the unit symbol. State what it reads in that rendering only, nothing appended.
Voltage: 10.5 V
